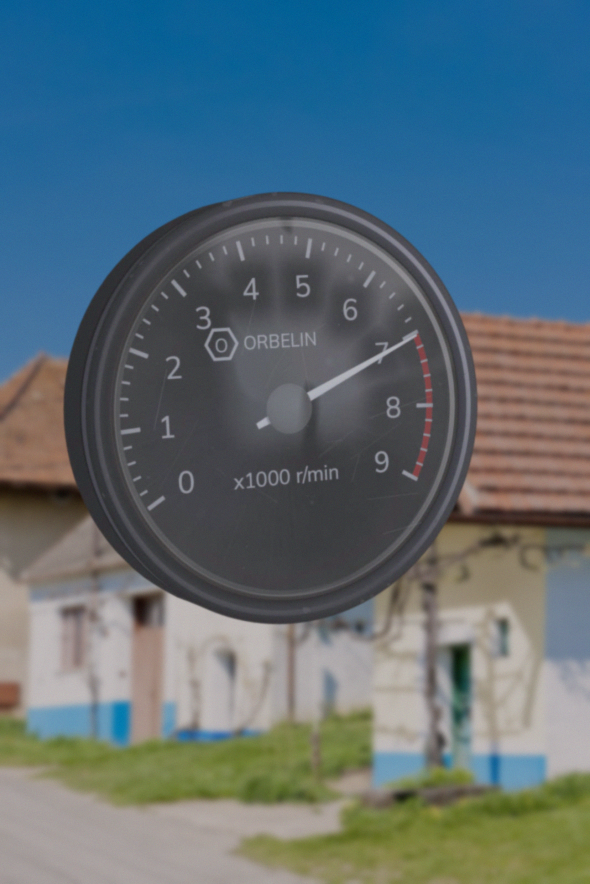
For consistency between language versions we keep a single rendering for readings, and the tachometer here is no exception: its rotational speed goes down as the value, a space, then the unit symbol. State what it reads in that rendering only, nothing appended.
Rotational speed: 7000 rpm
